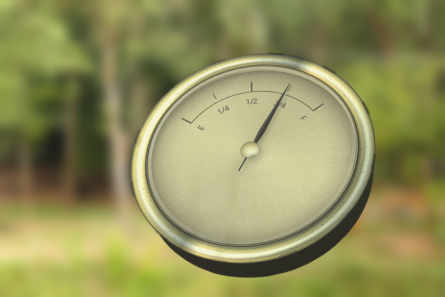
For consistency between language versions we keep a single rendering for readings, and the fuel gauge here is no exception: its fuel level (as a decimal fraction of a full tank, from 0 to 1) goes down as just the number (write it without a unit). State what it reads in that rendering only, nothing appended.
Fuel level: 0.75
